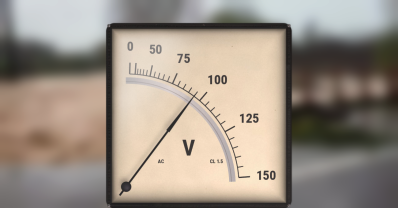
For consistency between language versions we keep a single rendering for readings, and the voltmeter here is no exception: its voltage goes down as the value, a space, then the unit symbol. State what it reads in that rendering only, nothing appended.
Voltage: 95 V
